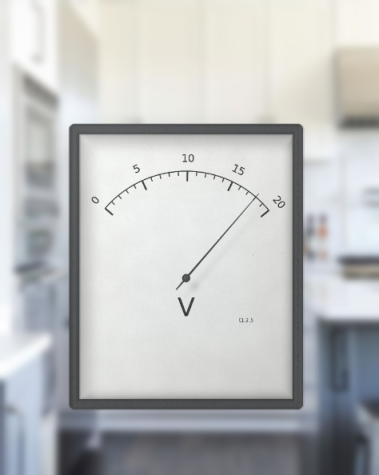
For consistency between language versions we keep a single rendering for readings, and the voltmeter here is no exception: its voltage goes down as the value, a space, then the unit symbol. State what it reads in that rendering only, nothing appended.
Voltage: 18 V
